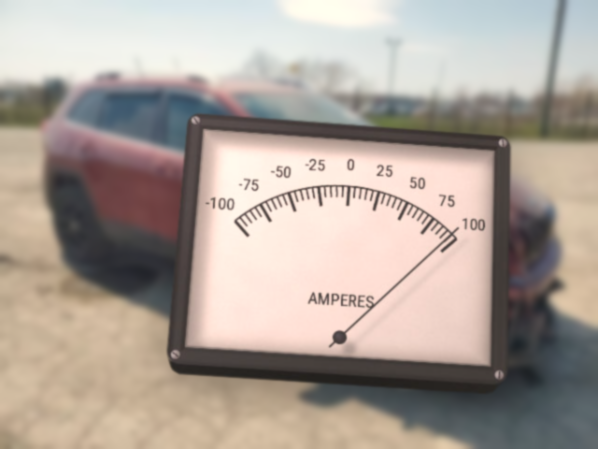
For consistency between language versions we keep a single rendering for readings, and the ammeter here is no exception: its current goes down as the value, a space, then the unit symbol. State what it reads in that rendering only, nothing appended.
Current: 95 A
